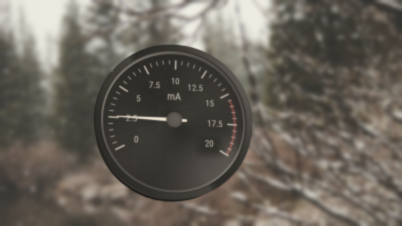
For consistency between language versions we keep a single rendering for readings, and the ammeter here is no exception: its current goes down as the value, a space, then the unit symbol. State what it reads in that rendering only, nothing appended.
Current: 2.5 mA
